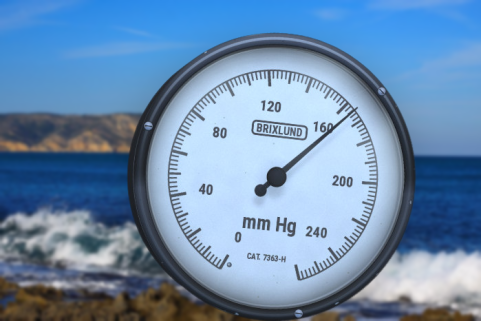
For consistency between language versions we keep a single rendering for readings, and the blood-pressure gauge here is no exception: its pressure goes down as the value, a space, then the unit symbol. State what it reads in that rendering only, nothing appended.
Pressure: 164 mmHg
